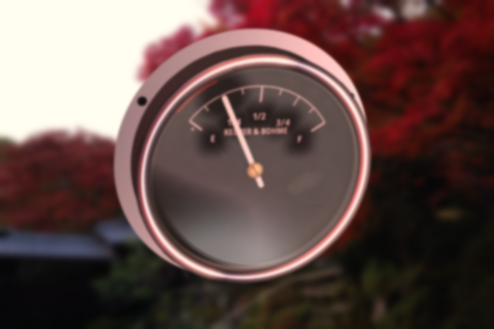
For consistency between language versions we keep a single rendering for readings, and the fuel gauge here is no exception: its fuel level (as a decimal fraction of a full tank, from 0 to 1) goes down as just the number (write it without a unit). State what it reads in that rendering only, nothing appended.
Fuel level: 0.25
